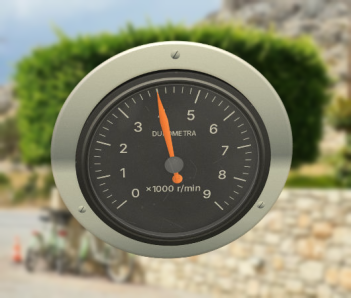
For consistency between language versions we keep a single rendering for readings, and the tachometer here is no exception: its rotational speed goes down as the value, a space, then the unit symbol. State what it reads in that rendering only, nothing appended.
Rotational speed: 4000 rpm
